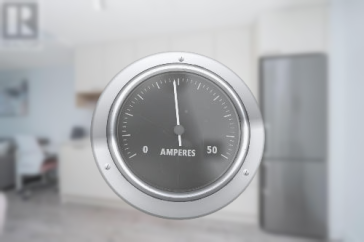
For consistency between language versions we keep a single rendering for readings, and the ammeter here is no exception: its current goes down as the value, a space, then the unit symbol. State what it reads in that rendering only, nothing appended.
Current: 24 A
